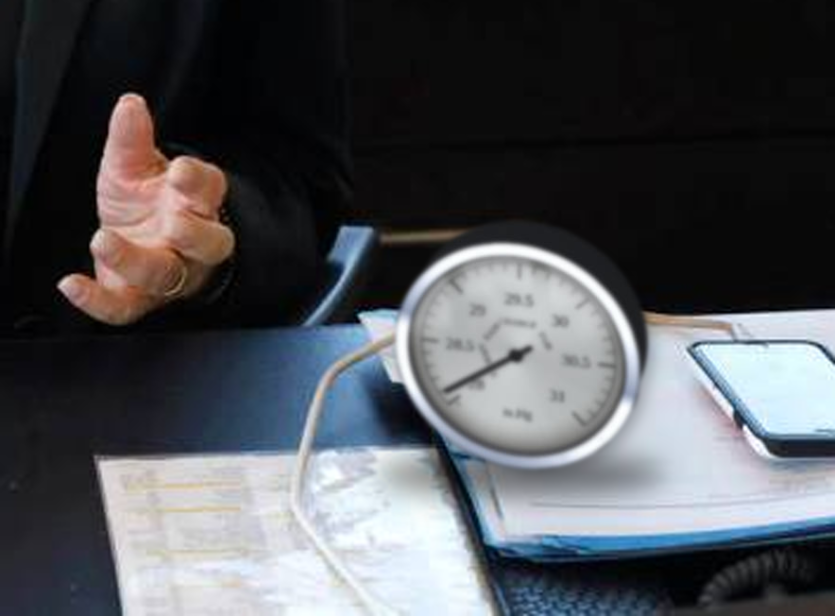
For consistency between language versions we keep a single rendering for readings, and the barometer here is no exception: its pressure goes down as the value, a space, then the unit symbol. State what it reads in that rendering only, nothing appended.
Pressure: 28.1 inHg
